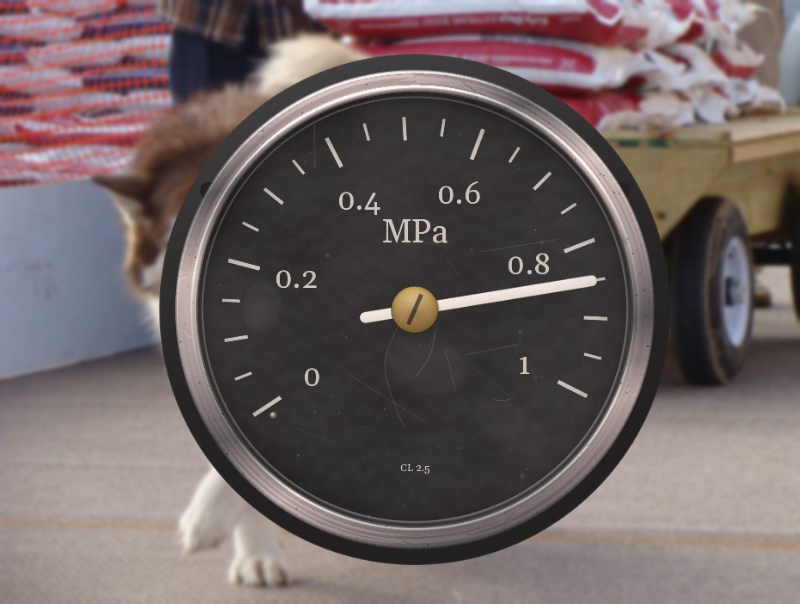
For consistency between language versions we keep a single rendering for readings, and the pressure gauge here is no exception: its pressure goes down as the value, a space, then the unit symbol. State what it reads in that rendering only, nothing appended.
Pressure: 0.85 MPa
